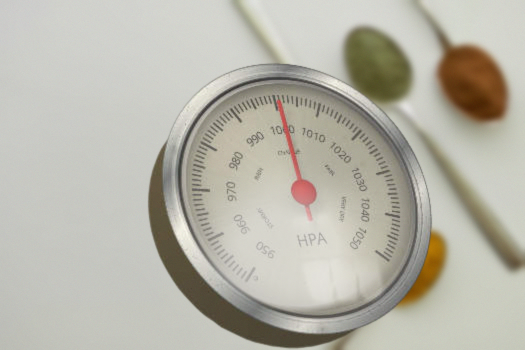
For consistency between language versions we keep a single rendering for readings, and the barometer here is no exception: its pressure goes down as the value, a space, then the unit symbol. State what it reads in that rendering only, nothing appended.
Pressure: 1000 hPa
